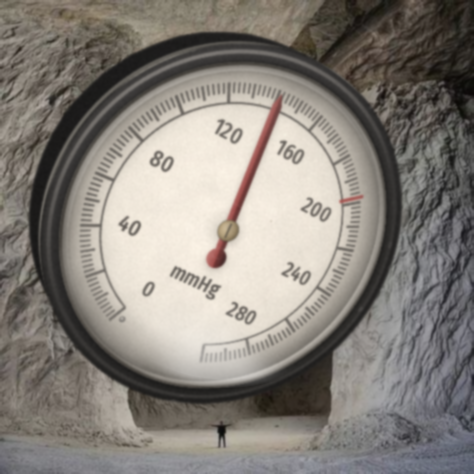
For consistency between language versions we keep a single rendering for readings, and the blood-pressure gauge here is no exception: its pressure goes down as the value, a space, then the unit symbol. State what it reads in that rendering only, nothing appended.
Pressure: 140 mmHg
